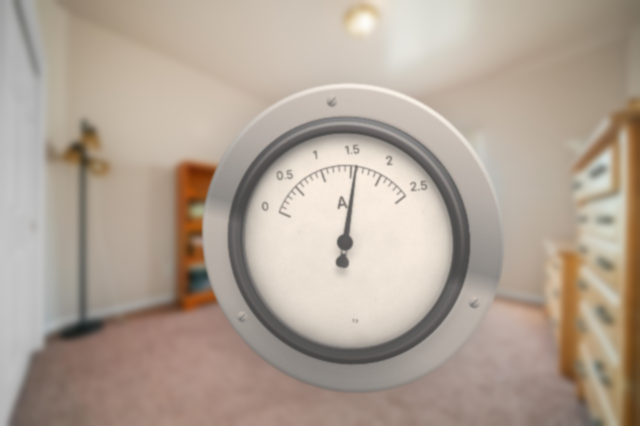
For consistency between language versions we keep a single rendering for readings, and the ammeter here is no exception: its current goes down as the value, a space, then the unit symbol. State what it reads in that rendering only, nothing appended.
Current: 1.6 A
